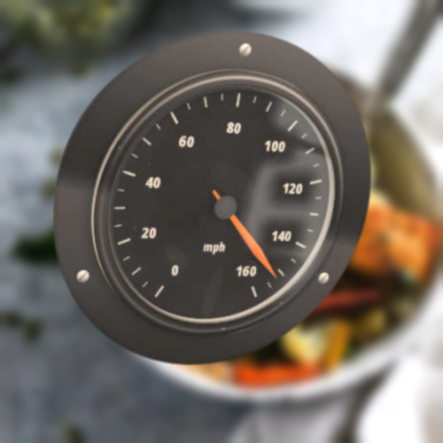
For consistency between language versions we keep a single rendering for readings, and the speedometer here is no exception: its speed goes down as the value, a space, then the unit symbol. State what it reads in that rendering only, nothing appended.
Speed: 152.5 mph
